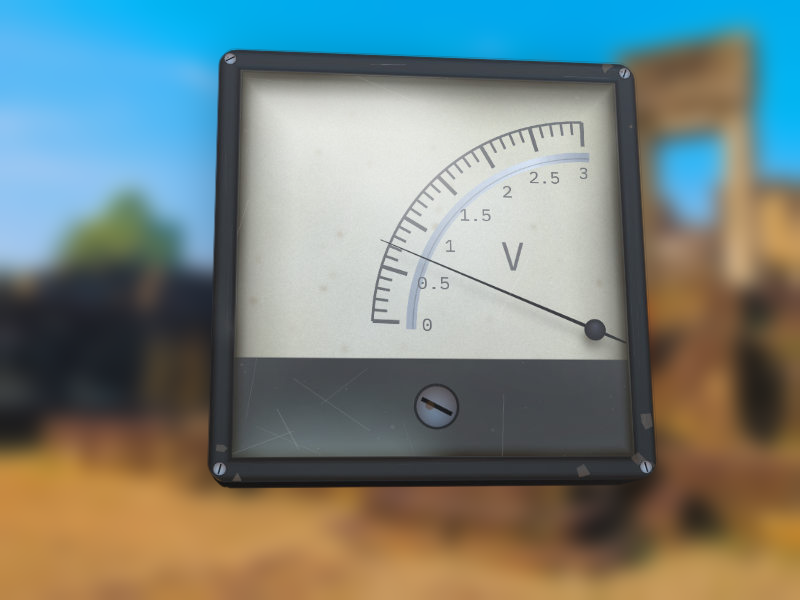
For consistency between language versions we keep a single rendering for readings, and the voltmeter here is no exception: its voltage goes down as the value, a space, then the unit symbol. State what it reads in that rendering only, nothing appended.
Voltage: 0.7 V
